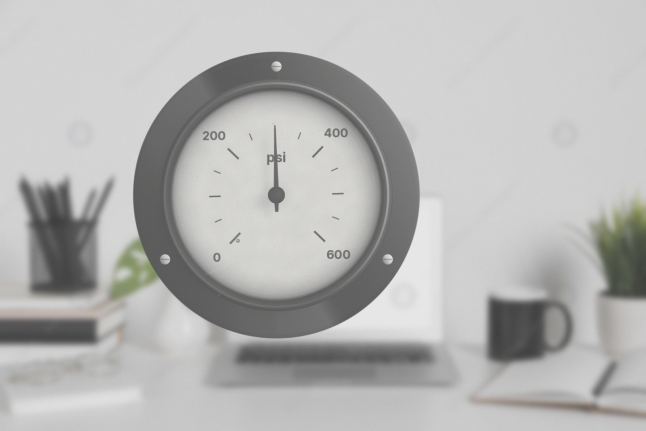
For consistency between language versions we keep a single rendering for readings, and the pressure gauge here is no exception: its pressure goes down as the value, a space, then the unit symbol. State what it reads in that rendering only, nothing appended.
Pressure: 300 psi
